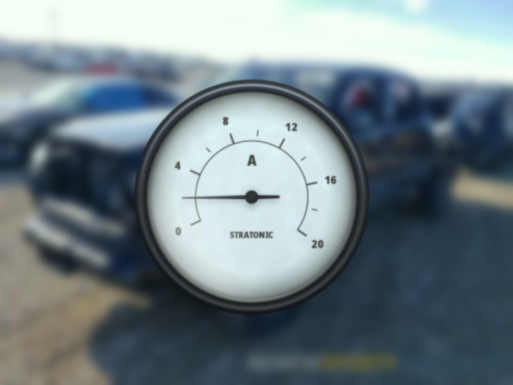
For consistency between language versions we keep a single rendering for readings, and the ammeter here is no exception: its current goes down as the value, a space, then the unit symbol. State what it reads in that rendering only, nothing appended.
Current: 2 A
